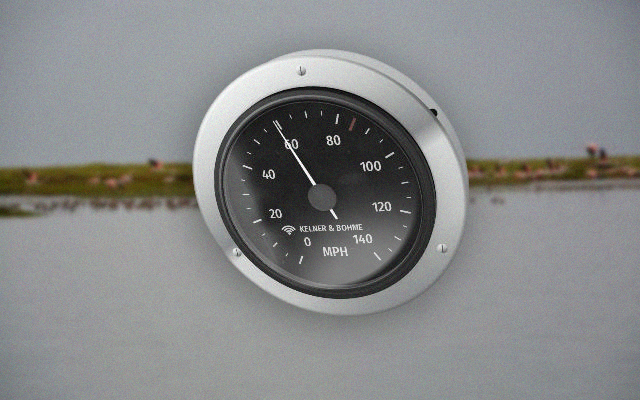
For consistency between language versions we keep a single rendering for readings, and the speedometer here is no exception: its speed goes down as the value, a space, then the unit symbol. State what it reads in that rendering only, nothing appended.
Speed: 60 mph
